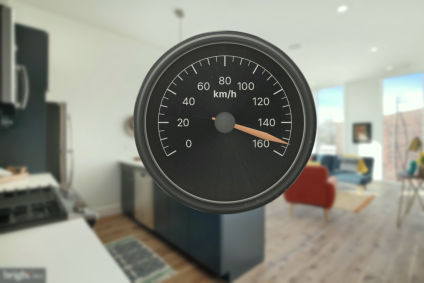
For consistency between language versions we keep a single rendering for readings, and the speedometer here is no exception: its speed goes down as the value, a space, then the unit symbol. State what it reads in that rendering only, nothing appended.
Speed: 152.5 km/h
